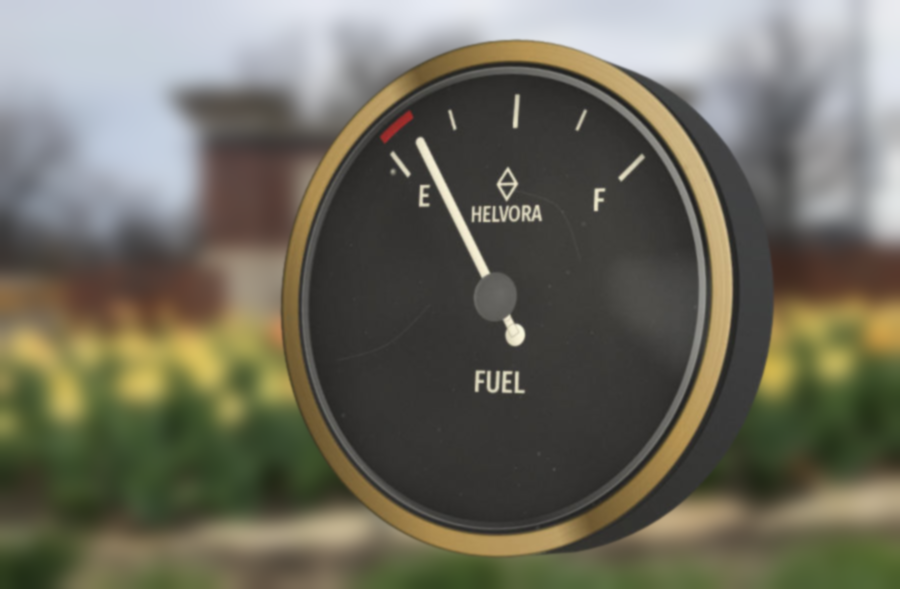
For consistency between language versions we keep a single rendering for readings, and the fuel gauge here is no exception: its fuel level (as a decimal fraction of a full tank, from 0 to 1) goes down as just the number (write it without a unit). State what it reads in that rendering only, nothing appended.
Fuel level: 0.125
